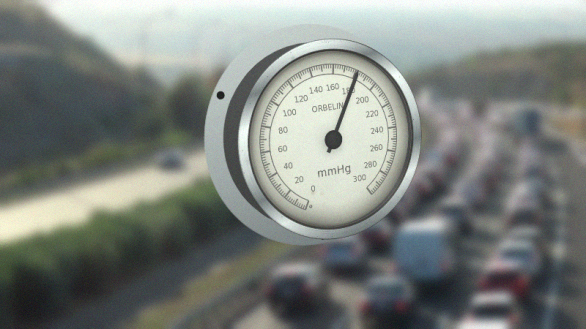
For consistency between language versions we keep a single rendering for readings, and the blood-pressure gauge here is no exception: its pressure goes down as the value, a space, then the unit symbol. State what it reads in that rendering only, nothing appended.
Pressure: 180 mmHg
